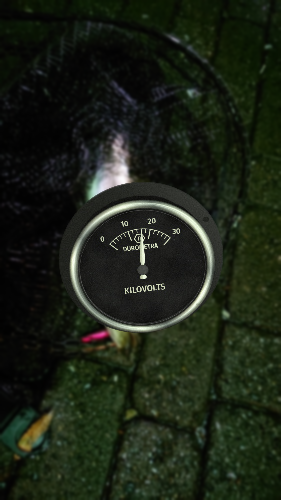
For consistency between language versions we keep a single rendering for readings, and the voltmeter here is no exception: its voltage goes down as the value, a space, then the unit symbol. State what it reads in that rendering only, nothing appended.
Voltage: 16 kV
